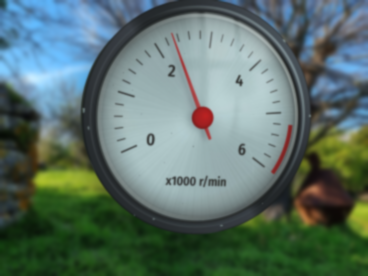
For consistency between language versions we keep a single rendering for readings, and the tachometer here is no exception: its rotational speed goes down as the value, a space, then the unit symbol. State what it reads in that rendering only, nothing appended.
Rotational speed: 2300 rpm
